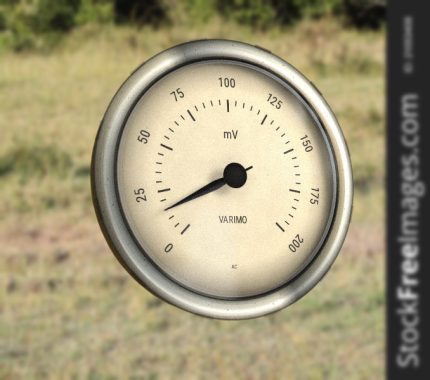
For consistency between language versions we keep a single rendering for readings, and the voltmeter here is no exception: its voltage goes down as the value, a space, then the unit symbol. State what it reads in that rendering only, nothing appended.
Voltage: 15 mV
